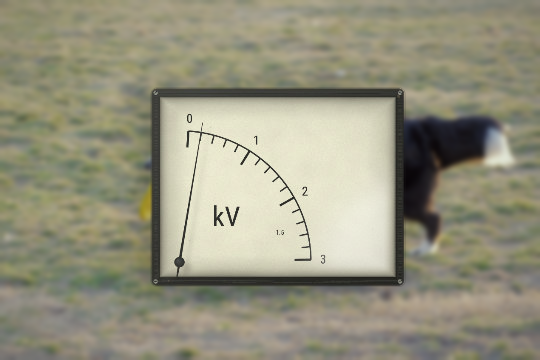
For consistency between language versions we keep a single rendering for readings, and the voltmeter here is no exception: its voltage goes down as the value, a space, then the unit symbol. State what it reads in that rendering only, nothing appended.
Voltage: 0.2 kV
